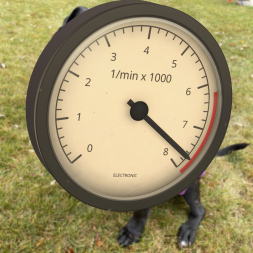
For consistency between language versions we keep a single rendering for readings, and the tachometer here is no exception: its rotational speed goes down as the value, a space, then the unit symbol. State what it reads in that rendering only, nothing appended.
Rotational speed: 7700 rpm
